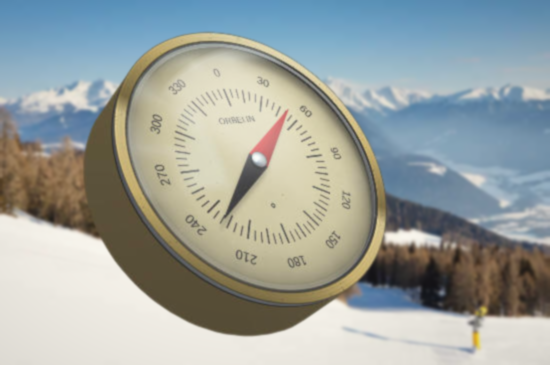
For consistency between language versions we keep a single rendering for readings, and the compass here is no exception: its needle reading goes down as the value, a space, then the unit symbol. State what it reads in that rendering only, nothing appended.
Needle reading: 50 °
